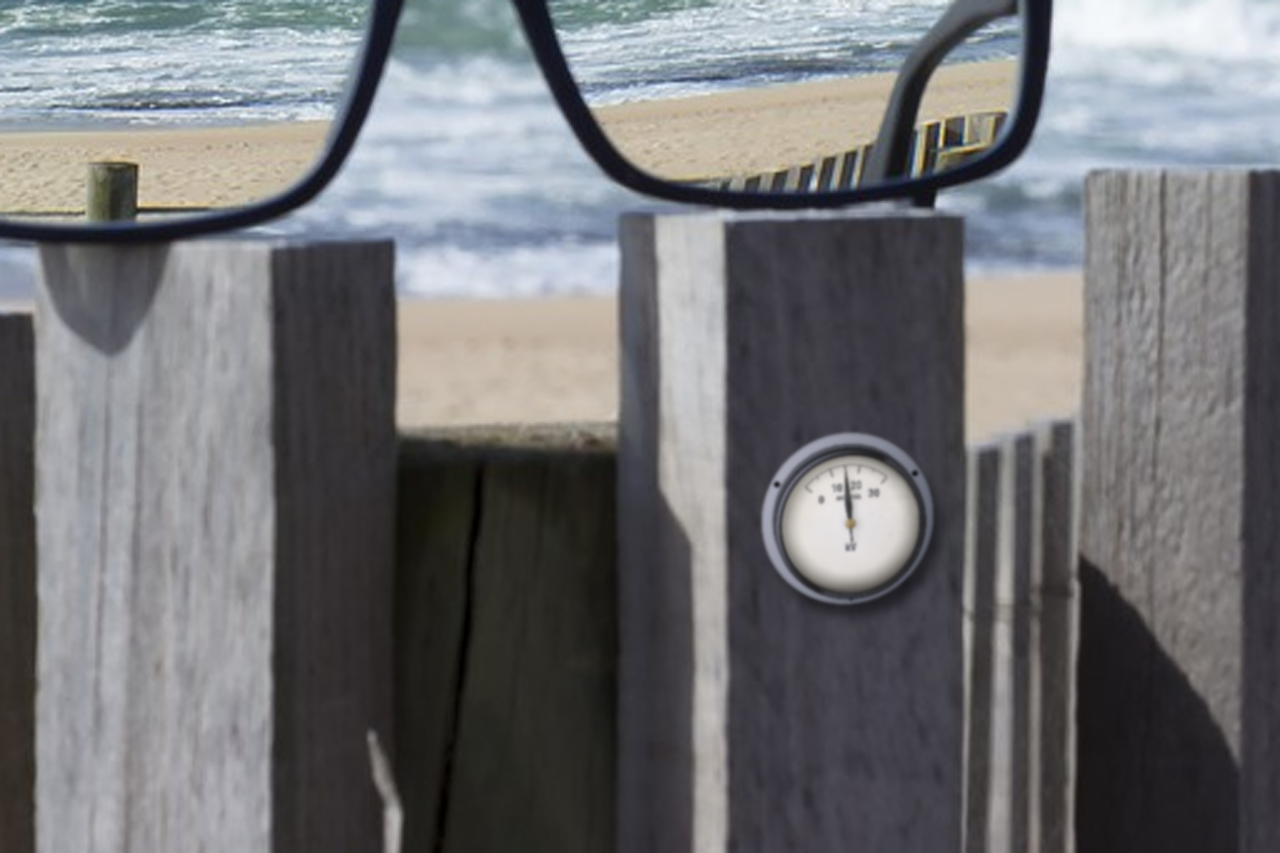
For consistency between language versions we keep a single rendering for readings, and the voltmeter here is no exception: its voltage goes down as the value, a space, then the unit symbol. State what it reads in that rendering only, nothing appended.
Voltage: 15 kV
